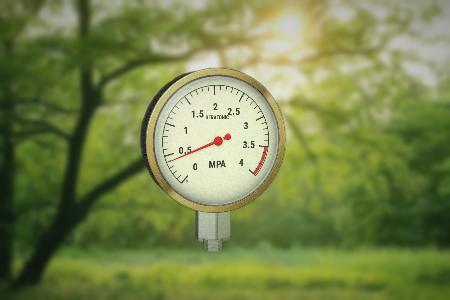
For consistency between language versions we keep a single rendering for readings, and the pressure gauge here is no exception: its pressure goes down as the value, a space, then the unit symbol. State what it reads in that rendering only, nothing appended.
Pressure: 0.4 MPa
